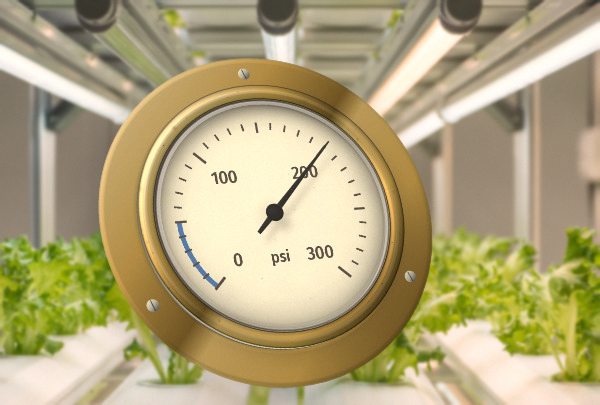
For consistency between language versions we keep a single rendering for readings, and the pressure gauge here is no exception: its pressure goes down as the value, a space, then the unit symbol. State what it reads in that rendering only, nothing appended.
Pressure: 200 psi
